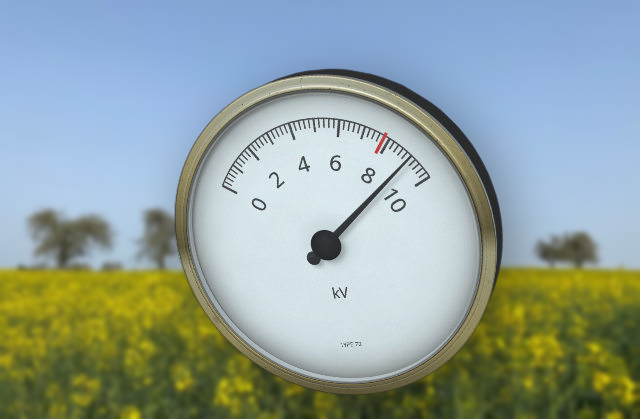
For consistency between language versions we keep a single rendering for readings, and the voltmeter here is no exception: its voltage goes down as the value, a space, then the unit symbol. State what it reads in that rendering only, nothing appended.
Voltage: 9 kV
